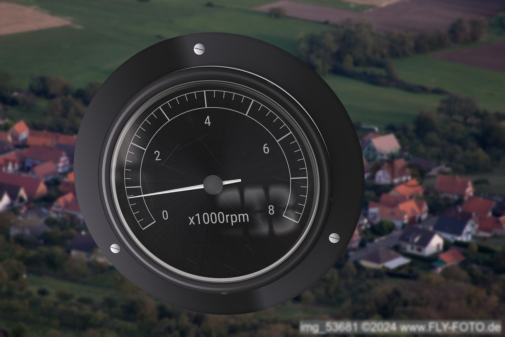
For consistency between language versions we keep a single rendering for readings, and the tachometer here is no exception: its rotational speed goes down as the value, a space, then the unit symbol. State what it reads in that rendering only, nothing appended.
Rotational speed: 800 rpm
